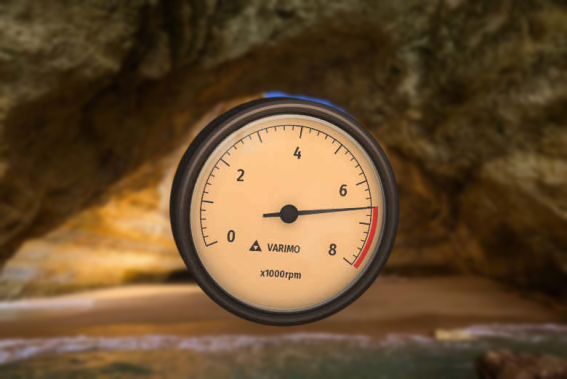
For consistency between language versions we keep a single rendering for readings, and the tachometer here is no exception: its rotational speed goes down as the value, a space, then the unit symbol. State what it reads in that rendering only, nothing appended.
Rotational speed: 6600 rpm
